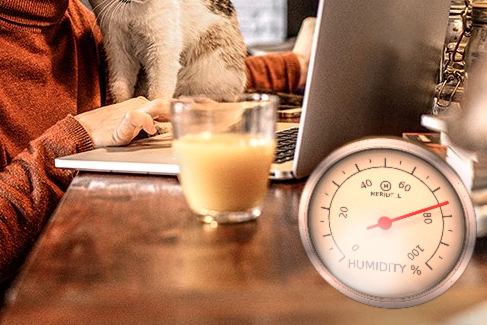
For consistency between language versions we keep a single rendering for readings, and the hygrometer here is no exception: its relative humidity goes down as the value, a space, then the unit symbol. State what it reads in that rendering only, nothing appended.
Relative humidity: 75 %
